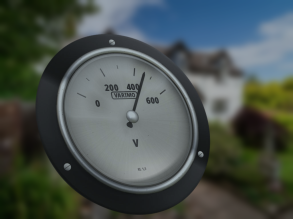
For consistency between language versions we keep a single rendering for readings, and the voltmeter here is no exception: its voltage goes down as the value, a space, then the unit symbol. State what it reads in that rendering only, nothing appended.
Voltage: 450 V
